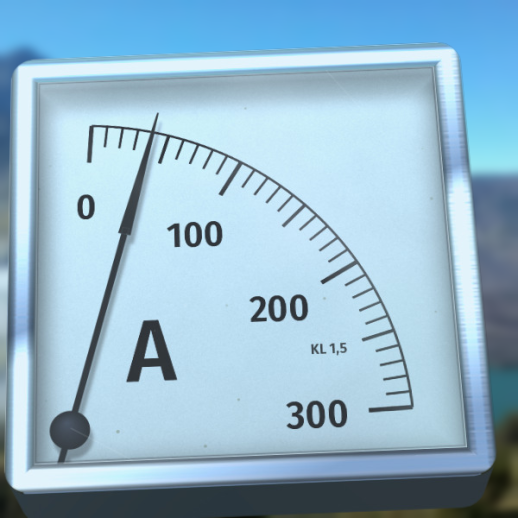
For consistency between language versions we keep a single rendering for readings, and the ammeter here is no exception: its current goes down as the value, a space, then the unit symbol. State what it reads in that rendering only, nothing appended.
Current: 40 A
